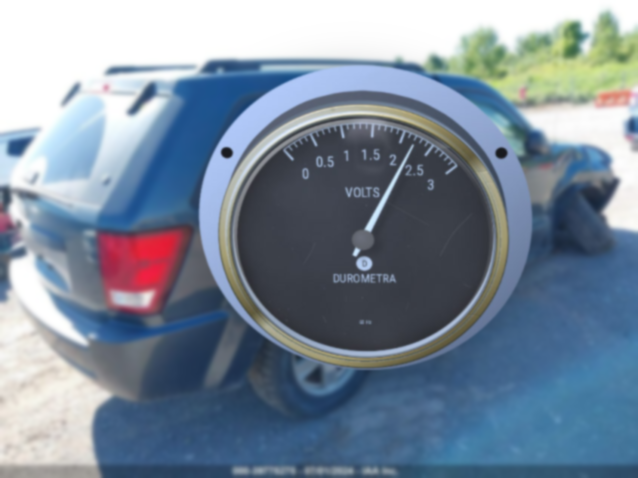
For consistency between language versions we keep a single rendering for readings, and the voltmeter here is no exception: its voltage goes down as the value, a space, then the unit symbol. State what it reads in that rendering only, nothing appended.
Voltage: 2.2 V
